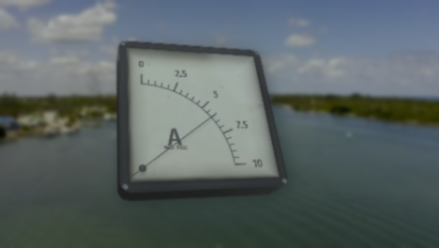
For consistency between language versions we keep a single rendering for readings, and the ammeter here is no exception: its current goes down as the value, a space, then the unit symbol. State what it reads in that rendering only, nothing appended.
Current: 6 A
